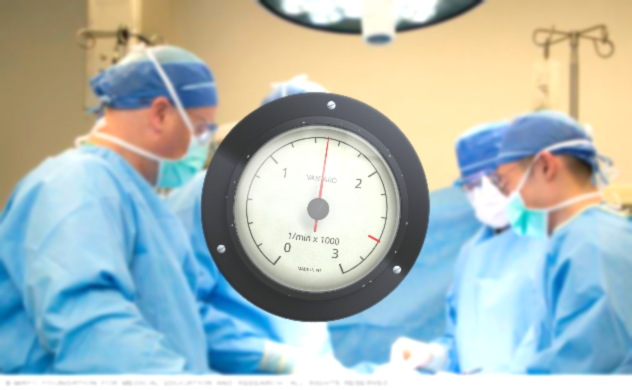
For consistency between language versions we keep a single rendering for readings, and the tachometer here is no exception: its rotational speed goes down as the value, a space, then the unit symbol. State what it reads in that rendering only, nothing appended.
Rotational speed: 1500 rpm
